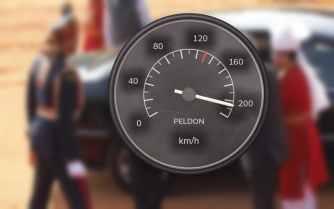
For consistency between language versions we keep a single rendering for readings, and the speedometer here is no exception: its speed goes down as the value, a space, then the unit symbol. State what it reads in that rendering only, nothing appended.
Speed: 205 km/h
